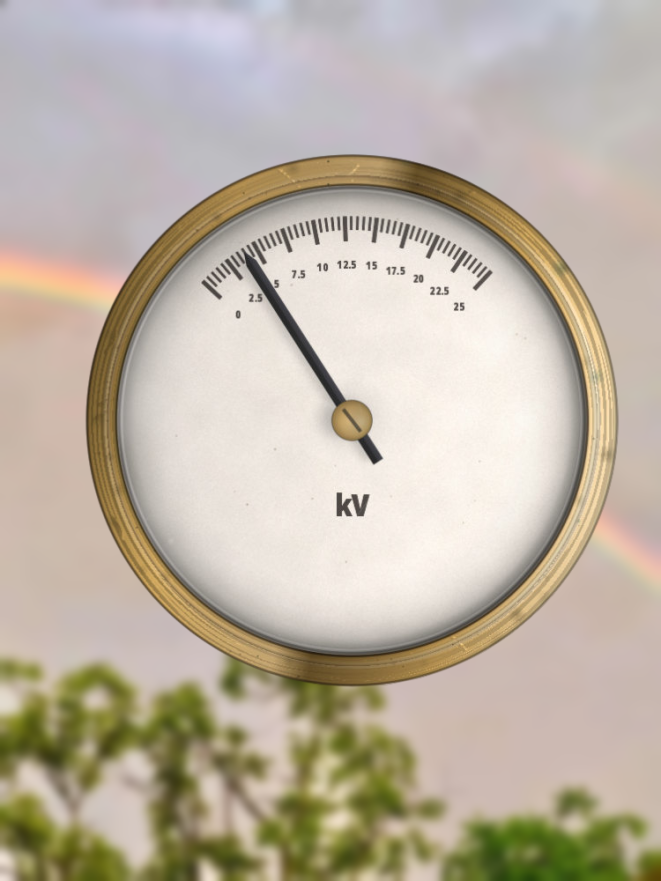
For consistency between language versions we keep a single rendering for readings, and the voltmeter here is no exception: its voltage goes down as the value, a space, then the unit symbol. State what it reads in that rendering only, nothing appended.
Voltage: 4 kV
